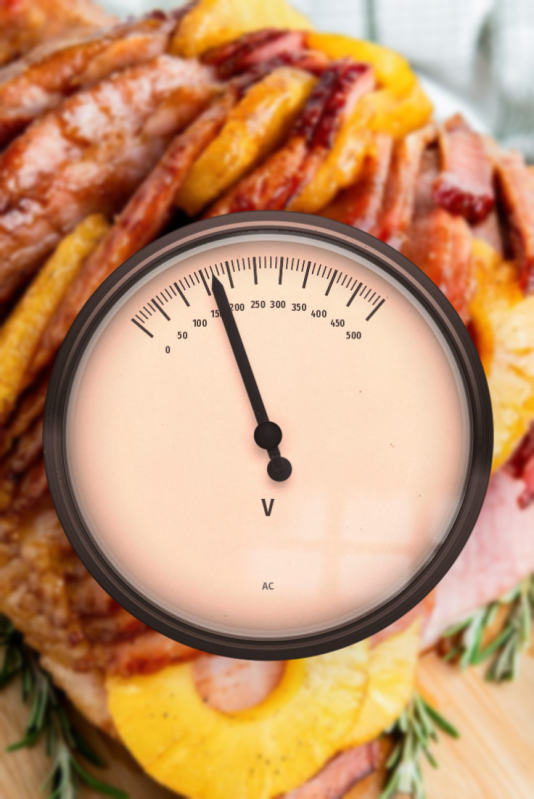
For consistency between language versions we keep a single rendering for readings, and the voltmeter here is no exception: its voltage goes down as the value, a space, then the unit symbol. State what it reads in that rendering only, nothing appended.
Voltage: 170 V
